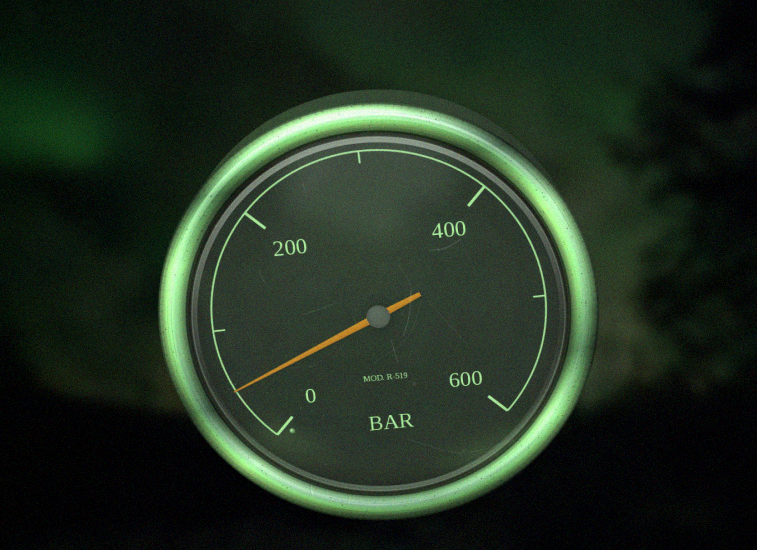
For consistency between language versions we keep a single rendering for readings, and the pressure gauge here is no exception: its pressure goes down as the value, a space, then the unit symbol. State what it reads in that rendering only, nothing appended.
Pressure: 50 bar
